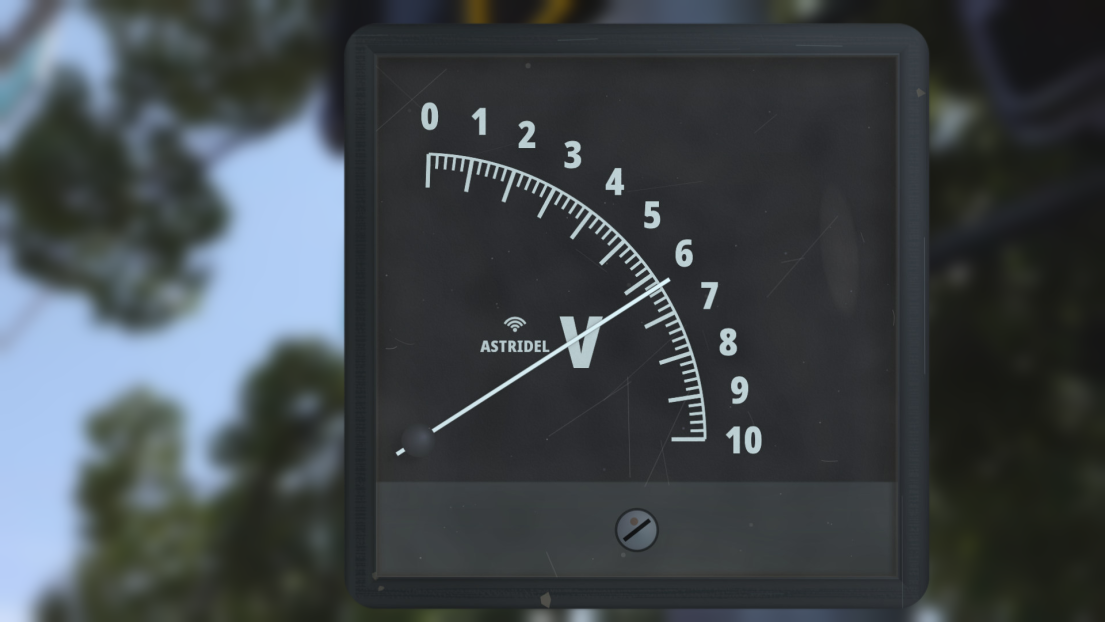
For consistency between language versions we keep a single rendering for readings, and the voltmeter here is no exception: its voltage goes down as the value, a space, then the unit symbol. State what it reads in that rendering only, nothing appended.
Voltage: 6.3 V
